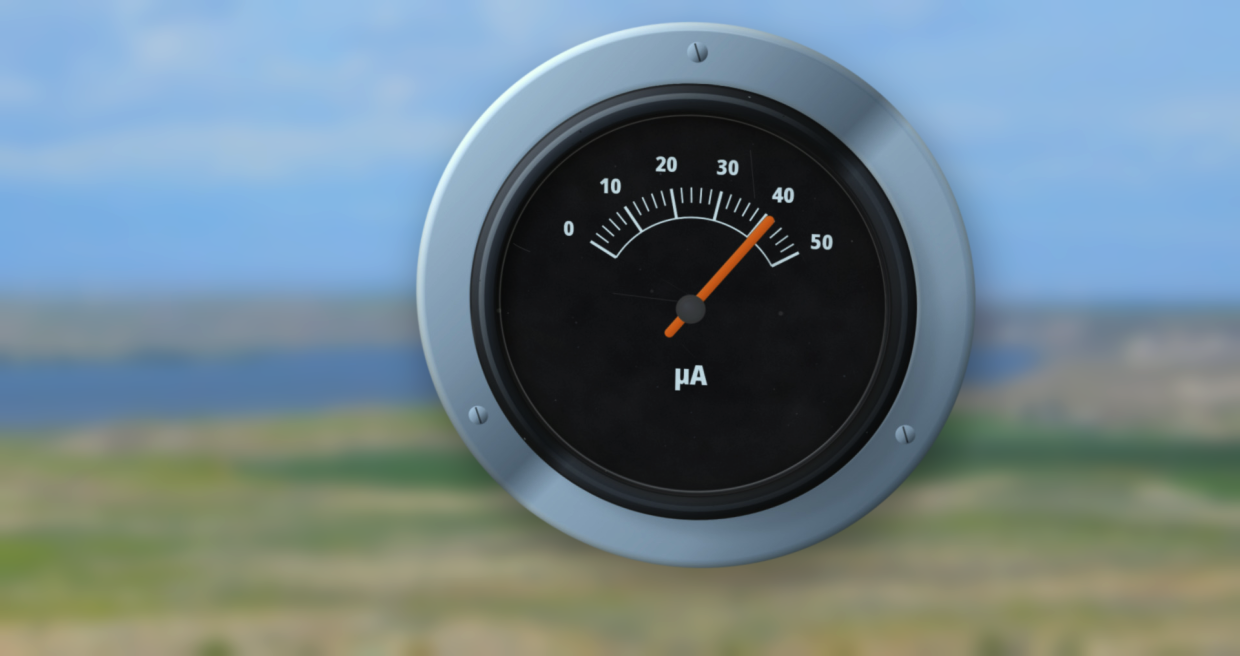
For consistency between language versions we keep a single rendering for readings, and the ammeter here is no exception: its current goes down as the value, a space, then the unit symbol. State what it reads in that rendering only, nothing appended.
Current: 41 µA
